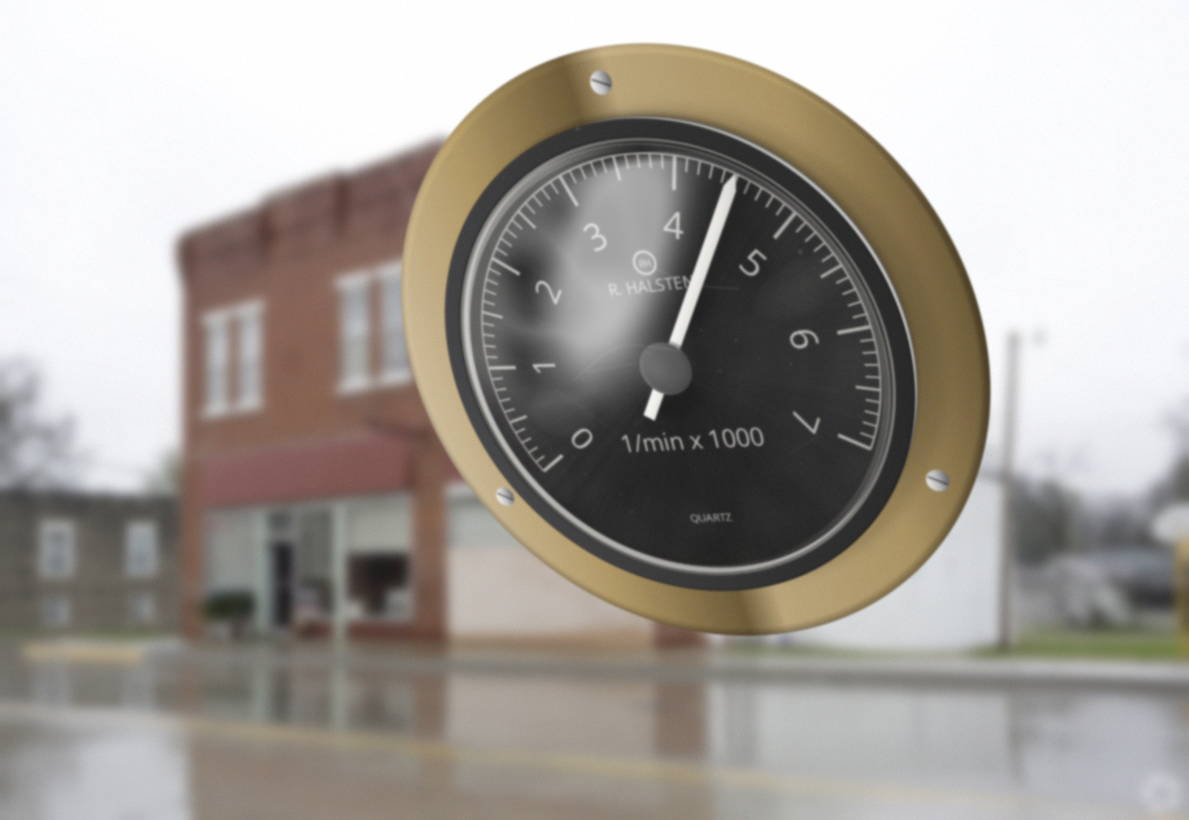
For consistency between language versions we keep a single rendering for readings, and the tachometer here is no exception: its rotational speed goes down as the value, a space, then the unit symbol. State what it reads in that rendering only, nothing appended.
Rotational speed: 4500 rpm
